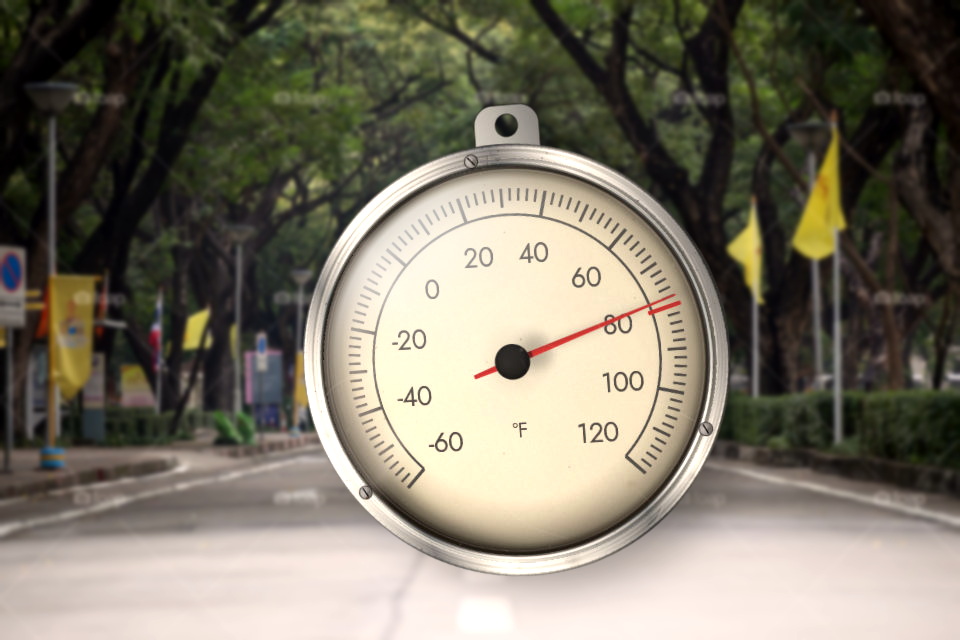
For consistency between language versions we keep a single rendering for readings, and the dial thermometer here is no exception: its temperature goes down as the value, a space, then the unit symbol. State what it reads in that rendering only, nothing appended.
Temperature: 78 °F
